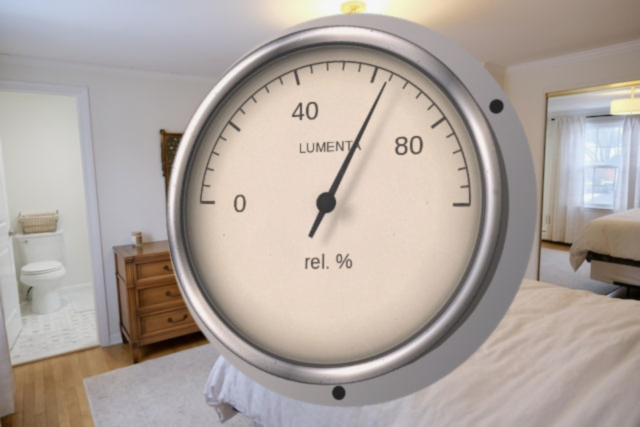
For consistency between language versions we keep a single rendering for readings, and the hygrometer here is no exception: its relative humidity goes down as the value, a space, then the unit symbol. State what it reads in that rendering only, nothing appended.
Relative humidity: 64 %
